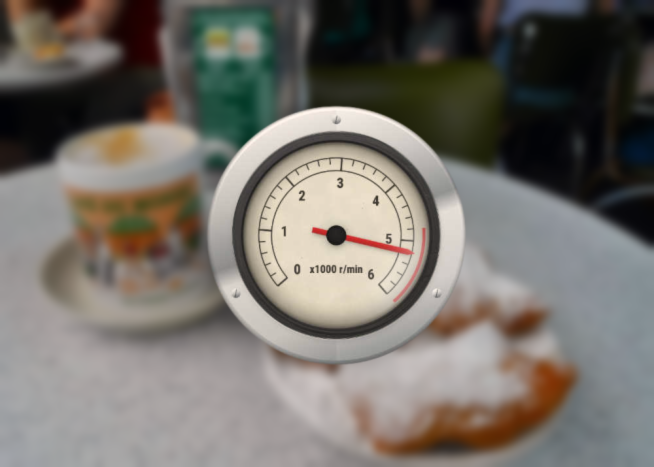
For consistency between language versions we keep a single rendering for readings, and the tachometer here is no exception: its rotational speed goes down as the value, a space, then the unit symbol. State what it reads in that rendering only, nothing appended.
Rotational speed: 5200 rpm
